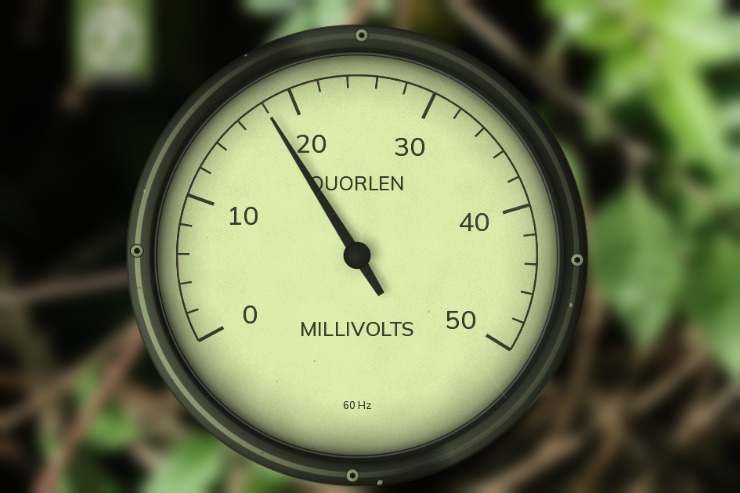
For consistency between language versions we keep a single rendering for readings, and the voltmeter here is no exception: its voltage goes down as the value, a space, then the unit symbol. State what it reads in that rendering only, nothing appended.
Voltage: 18 mV
